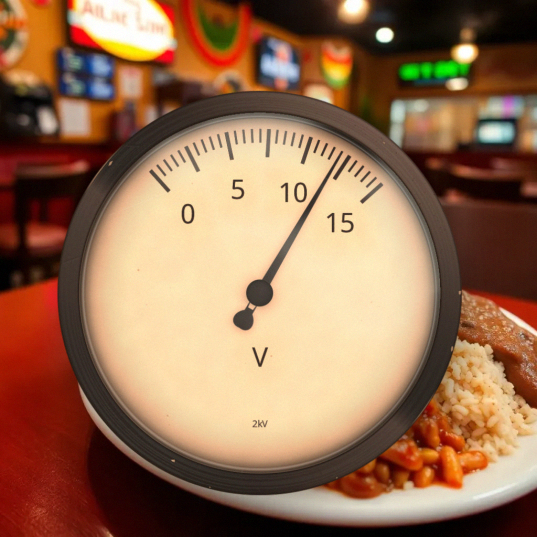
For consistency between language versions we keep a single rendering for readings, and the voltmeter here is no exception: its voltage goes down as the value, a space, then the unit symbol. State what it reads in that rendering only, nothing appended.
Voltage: 12 V
